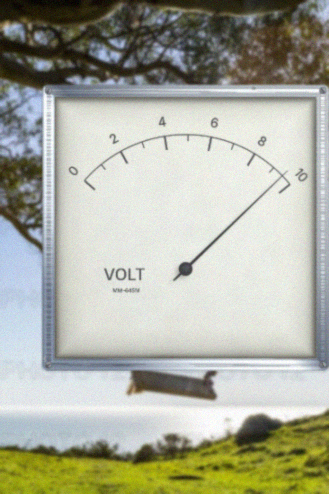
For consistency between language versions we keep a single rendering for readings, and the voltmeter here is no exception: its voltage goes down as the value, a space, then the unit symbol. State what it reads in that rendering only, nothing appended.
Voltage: 9.5 V
